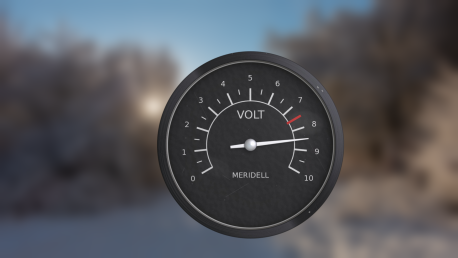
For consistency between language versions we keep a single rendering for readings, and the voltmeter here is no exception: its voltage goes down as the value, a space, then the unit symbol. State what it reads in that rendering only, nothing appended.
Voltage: 8.5 V
